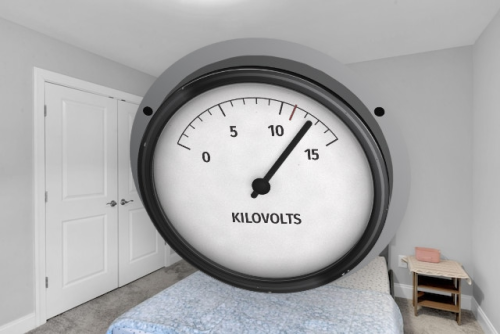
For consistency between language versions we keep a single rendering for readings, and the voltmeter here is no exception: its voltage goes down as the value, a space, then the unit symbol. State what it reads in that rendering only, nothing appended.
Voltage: 12.5 kV
